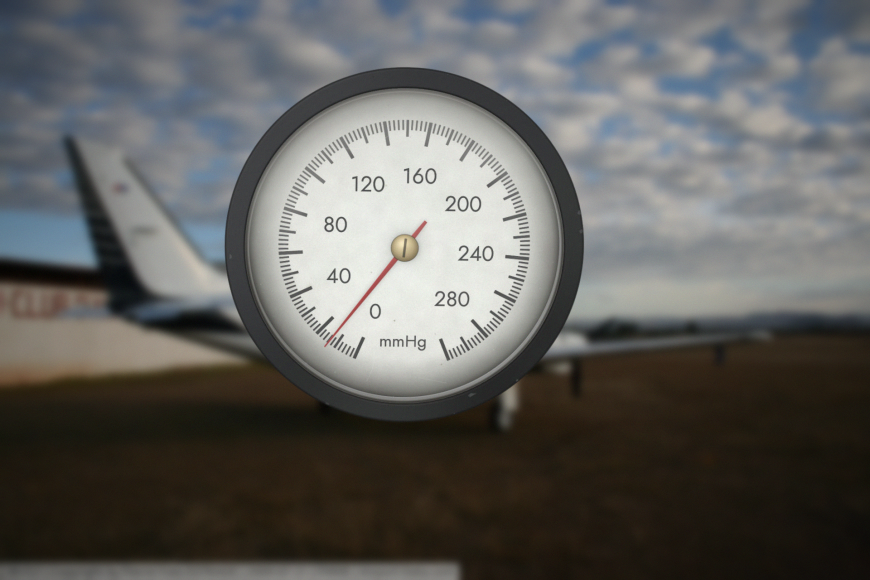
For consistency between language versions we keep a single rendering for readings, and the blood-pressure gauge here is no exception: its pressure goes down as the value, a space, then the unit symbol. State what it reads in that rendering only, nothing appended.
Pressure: 14 mmHg
